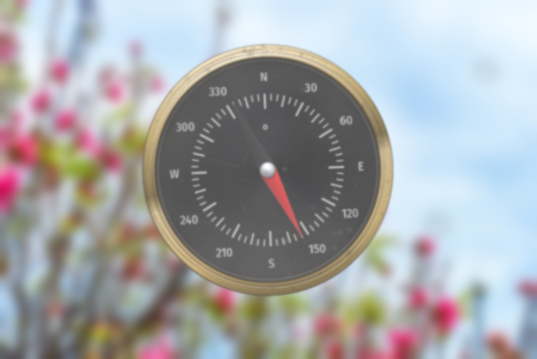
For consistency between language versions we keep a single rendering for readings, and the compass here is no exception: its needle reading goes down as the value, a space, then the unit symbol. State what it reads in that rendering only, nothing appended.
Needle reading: 155 °
